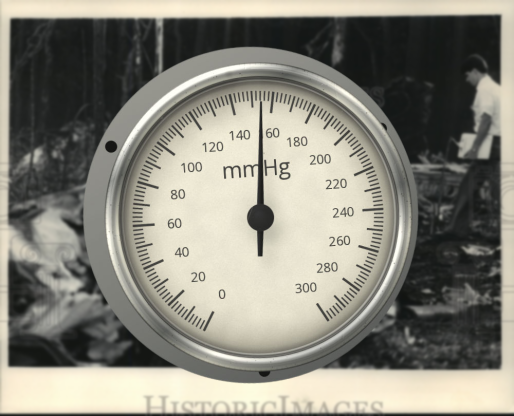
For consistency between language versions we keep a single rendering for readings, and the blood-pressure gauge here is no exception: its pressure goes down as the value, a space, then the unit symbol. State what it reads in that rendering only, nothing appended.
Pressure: 154 mmHg
